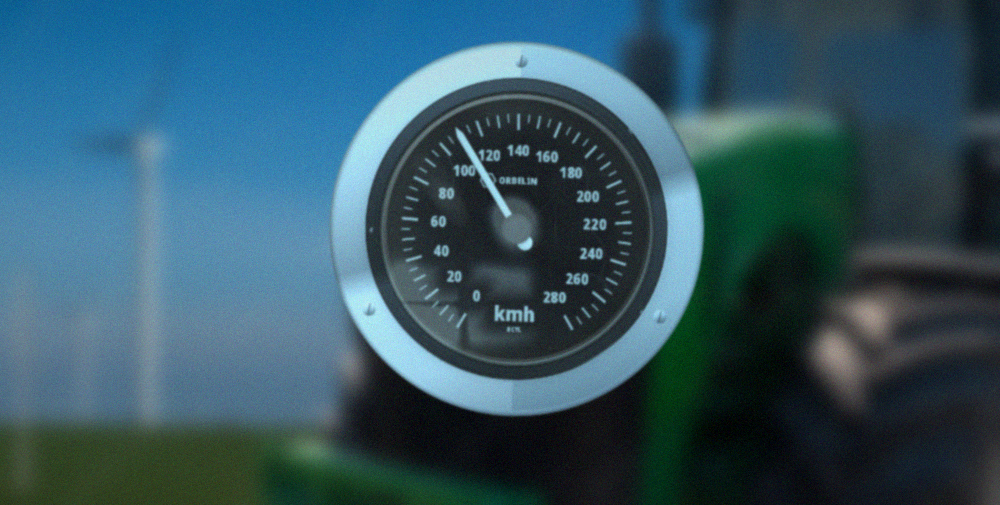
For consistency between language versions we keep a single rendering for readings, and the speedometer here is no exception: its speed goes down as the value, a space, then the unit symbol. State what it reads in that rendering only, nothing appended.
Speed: 110 km/h
